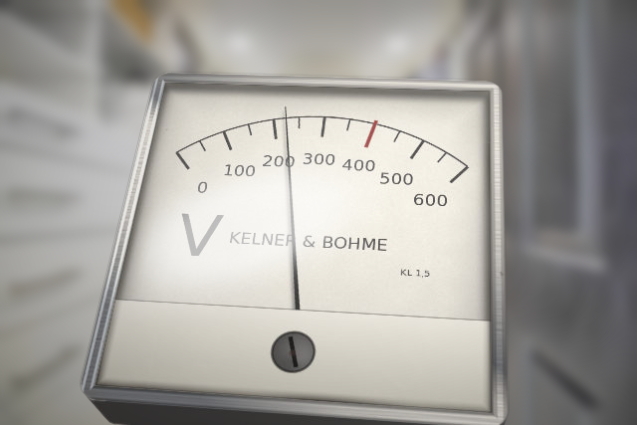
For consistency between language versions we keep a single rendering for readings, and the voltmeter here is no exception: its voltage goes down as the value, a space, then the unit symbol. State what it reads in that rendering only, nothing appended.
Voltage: 225 V
